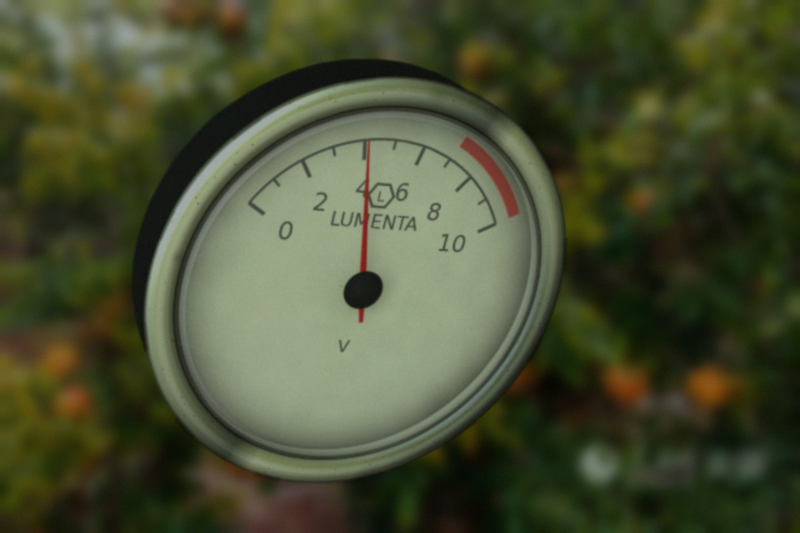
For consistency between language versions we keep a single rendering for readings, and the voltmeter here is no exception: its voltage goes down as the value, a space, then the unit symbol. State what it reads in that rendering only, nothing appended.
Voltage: 4 V
